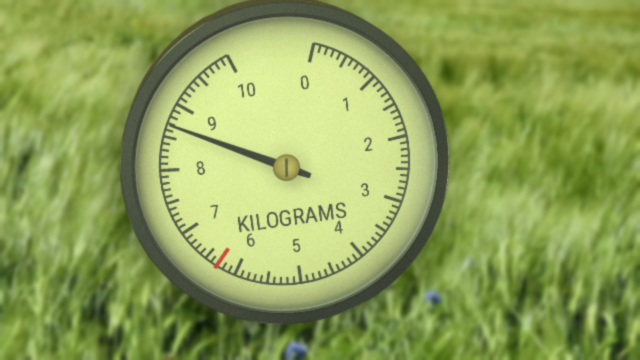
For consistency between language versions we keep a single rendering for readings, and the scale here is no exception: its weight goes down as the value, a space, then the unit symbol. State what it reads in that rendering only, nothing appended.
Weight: 8.7 kg
